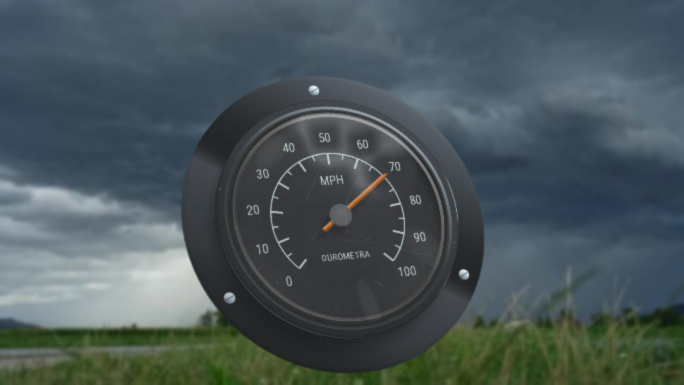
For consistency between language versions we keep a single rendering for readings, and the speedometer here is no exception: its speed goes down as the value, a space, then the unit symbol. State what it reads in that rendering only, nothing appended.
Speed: 70 mph
